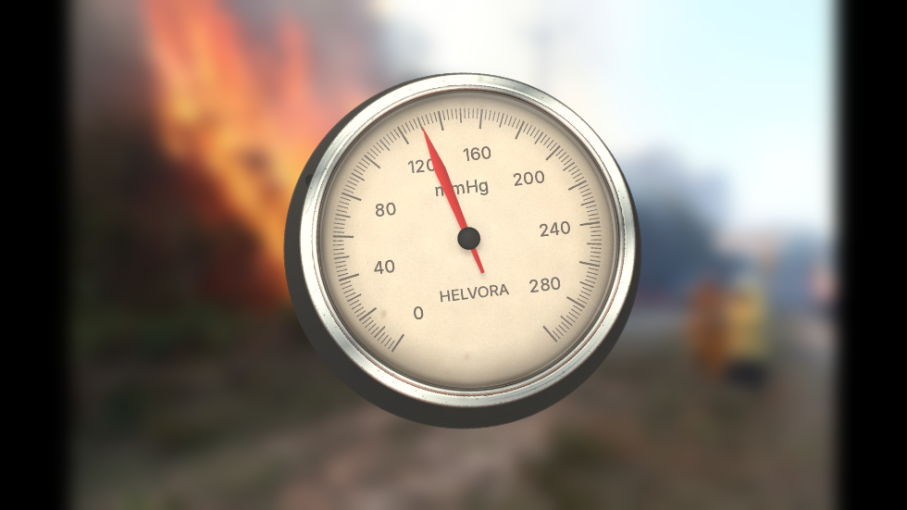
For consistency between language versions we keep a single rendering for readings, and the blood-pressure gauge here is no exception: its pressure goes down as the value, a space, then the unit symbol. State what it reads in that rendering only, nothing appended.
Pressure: 130 mmHg
